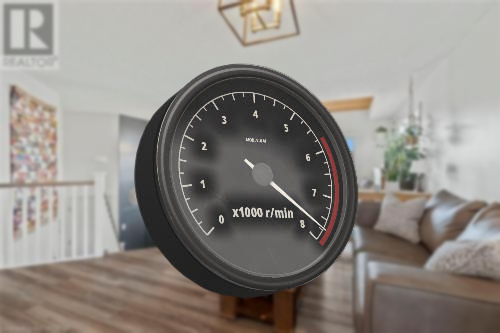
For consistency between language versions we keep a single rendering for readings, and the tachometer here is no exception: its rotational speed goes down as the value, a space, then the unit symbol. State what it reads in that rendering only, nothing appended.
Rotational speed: 7750 rpm
